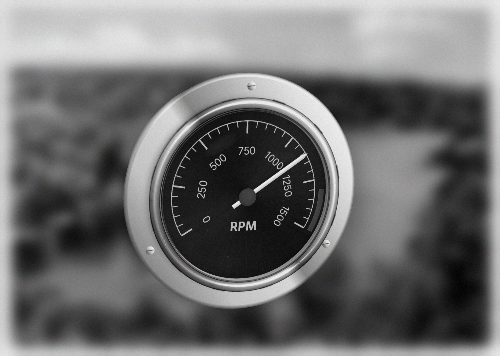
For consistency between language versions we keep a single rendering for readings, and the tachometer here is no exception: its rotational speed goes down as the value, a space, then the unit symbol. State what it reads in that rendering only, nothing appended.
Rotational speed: 1100 rpm
